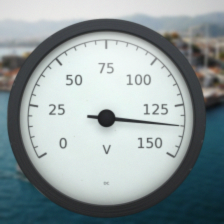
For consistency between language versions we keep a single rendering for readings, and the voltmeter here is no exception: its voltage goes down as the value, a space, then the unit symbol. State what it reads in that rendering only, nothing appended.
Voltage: 135 V
